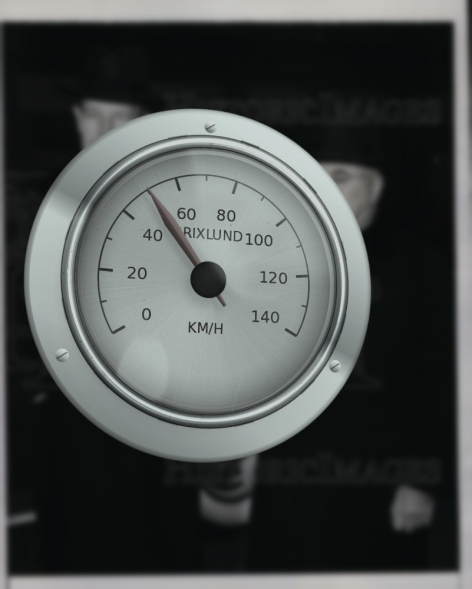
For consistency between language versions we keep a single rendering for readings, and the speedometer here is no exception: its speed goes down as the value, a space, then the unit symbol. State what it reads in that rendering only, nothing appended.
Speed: 50 km/h
